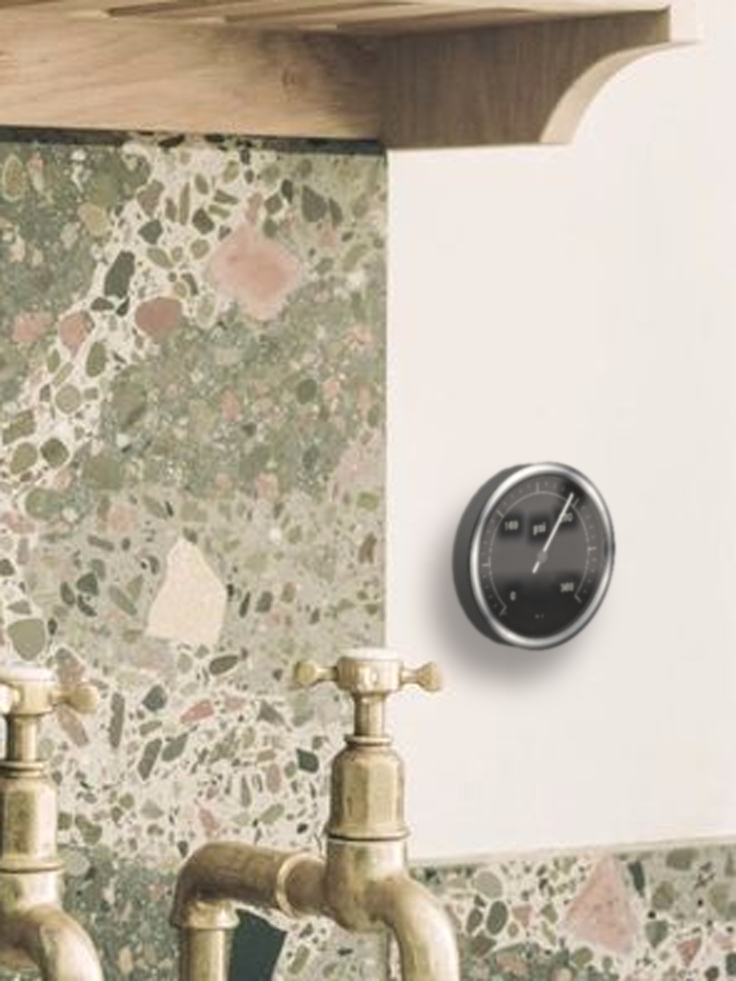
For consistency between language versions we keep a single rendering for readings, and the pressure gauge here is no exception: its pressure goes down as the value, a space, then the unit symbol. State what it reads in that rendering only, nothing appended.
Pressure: 190 psi
